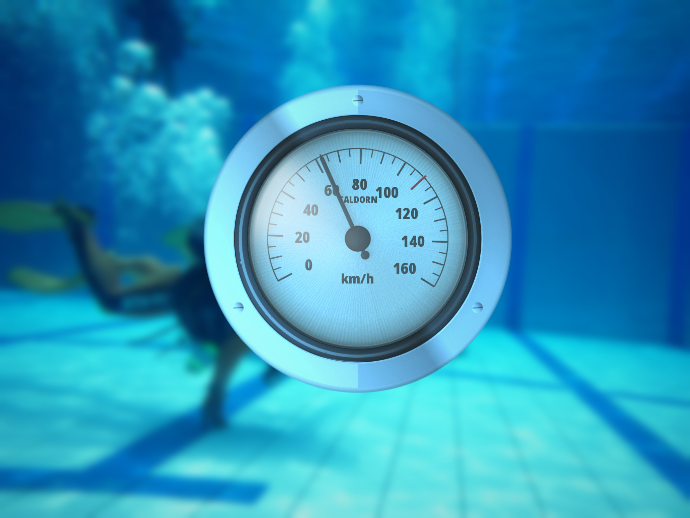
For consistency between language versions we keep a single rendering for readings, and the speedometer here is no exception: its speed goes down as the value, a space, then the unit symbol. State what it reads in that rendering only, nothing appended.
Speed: 62.5 km/h
